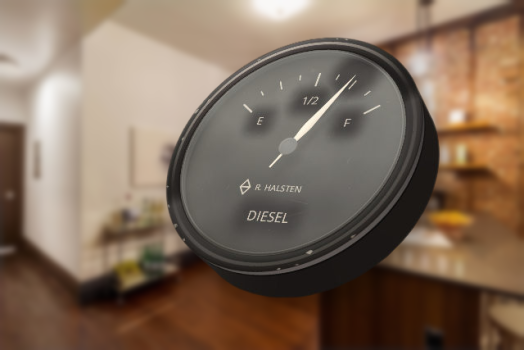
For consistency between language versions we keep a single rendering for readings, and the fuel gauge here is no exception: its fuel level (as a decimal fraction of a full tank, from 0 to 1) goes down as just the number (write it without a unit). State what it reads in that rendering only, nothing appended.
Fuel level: 0.75
